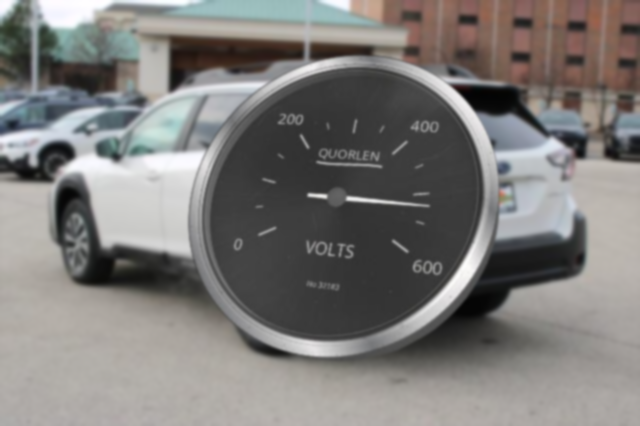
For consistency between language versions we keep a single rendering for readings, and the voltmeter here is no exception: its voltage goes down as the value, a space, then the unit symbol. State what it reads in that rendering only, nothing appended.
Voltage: 525 V
